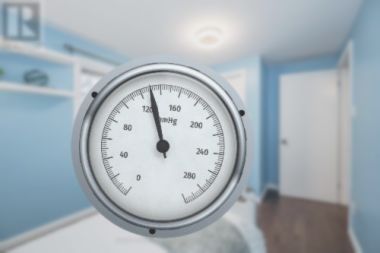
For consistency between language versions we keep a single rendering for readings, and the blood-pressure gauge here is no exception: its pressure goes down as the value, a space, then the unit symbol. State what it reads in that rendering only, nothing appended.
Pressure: 130 mmHg
